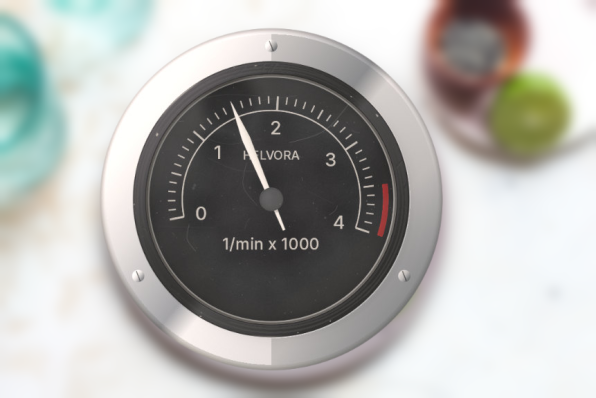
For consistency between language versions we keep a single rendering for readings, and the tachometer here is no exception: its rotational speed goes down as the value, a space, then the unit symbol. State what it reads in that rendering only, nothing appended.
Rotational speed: 1500 rpm
